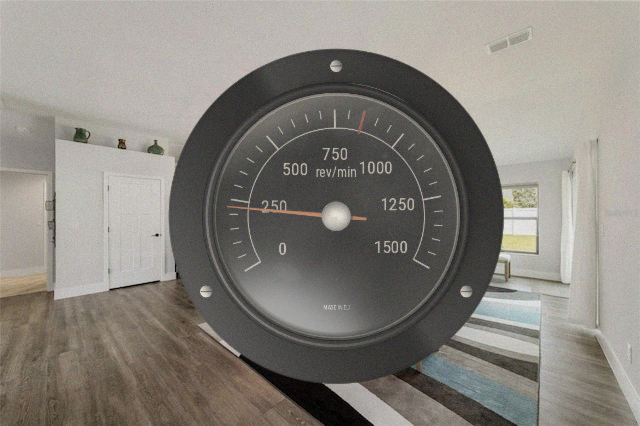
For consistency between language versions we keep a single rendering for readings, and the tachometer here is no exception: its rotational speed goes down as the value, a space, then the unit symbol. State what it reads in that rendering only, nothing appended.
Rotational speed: 225 rpm
